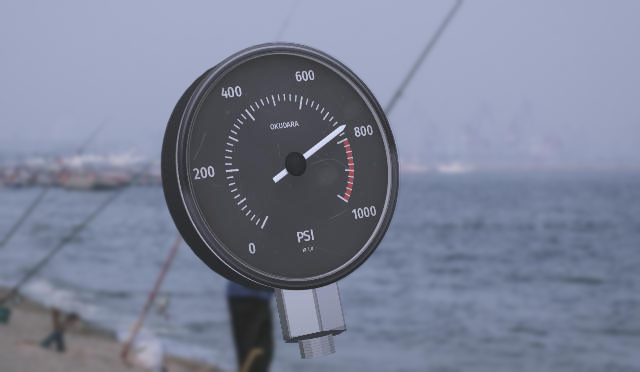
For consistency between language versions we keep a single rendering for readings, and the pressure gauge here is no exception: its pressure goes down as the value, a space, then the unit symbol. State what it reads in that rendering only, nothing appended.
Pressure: 760 psi
